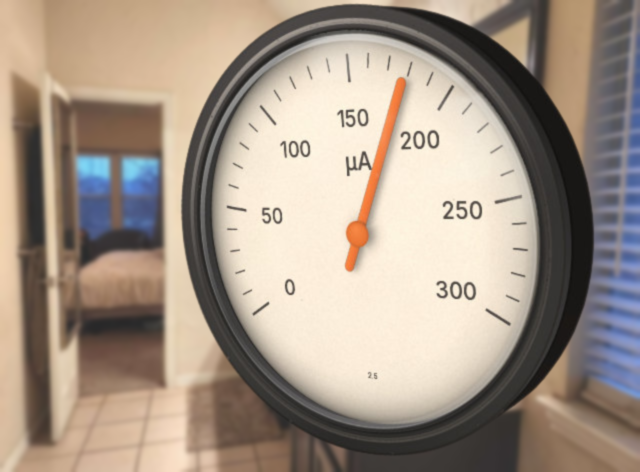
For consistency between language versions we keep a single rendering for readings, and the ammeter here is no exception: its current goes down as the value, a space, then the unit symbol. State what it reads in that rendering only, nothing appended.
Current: 180 µA
